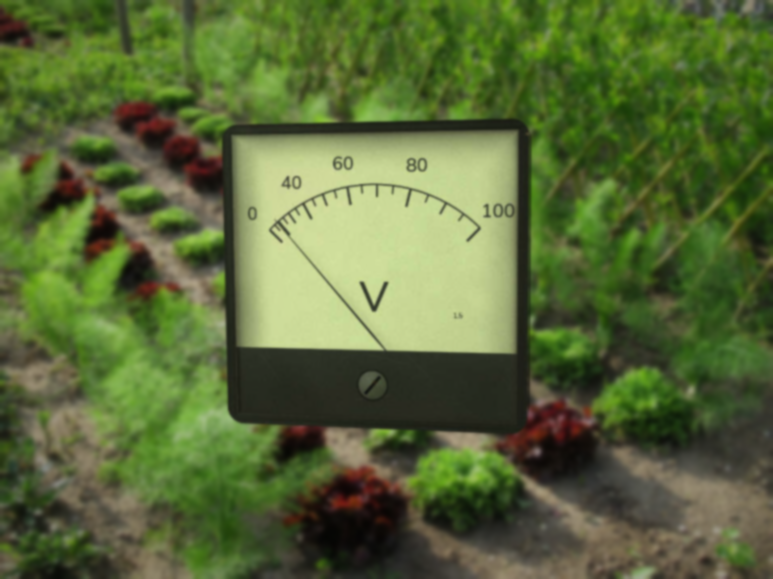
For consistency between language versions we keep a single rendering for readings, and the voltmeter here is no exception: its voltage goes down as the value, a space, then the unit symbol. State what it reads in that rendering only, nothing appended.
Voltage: 20 V
